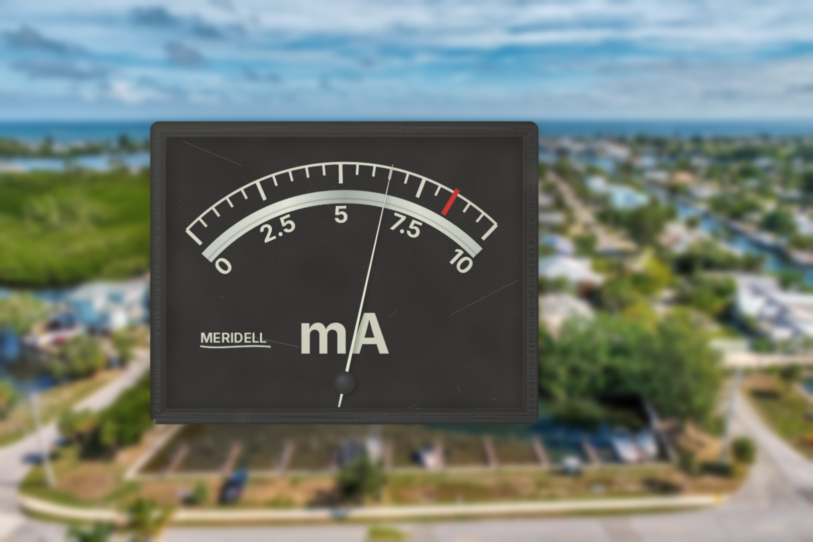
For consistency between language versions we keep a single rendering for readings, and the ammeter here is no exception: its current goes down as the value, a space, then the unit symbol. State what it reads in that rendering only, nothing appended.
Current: 6.5 mA
